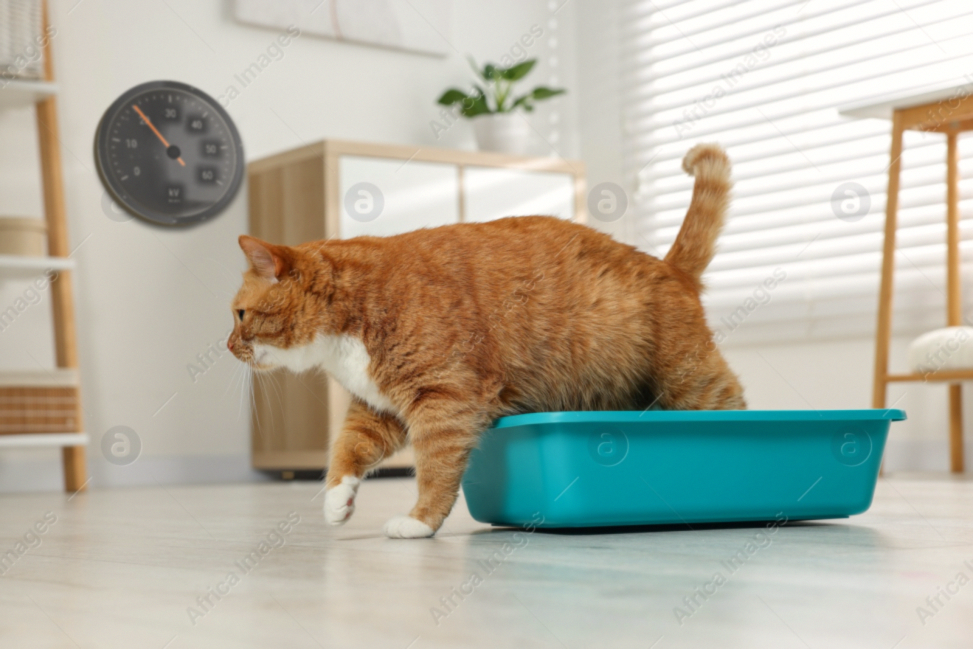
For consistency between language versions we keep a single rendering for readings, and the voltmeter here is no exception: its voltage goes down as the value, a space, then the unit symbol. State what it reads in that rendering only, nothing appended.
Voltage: 20 kV
